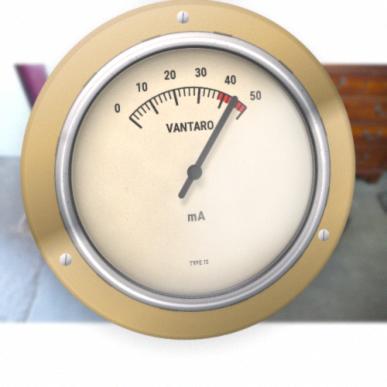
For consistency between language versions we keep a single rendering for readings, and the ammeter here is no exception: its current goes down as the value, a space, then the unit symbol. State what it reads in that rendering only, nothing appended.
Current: 44 mA
